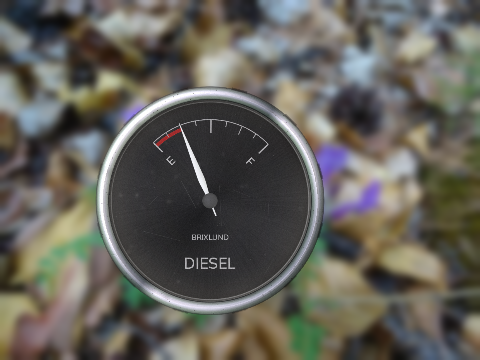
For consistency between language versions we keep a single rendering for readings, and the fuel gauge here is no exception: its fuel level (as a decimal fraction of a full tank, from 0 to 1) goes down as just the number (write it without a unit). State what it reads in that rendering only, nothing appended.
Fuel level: 0.25
